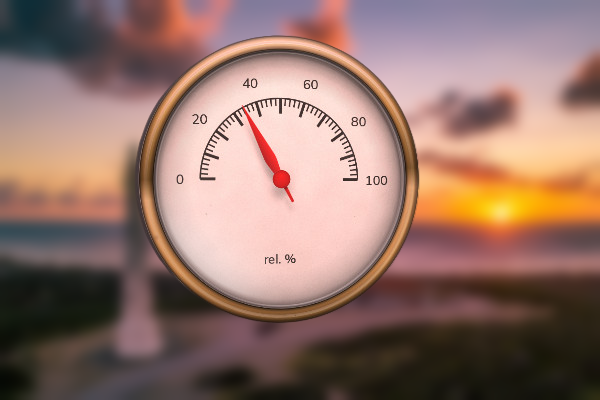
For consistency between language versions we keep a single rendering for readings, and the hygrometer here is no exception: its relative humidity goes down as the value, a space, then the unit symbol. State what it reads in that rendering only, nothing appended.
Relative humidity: 34 %
